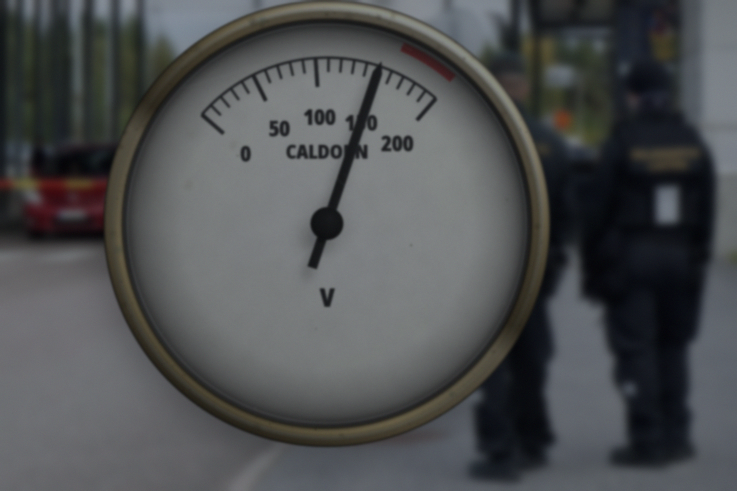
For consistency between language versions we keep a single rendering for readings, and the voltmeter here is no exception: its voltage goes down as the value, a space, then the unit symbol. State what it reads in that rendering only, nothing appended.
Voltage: 150 V
